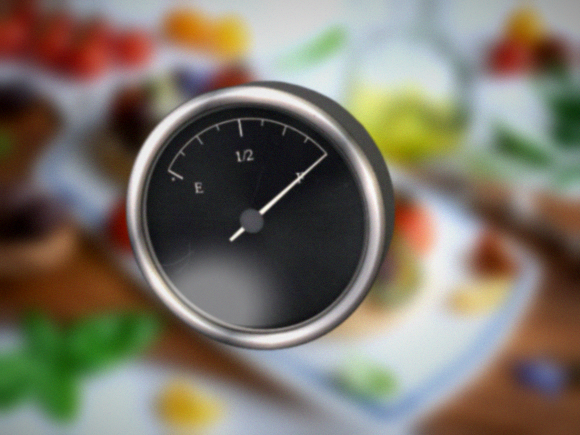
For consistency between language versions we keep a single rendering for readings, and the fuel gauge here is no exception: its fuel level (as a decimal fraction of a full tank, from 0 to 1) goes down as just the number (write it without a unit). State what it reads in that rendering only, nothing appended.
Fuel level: 1
